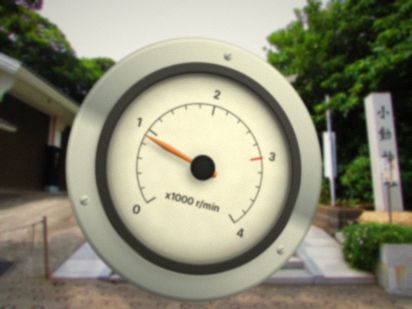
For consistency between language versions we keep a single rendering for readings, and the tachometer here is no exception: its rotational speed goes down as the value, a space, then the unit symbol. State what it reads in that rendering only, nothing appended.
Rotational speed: 900 rpm
